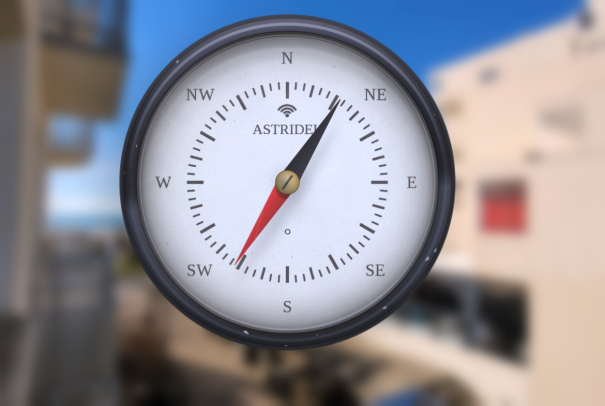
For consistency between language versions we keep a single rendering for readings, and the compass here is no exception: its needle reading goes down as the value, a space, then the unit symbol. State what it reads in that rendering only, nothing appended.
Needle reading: 212.5 °
